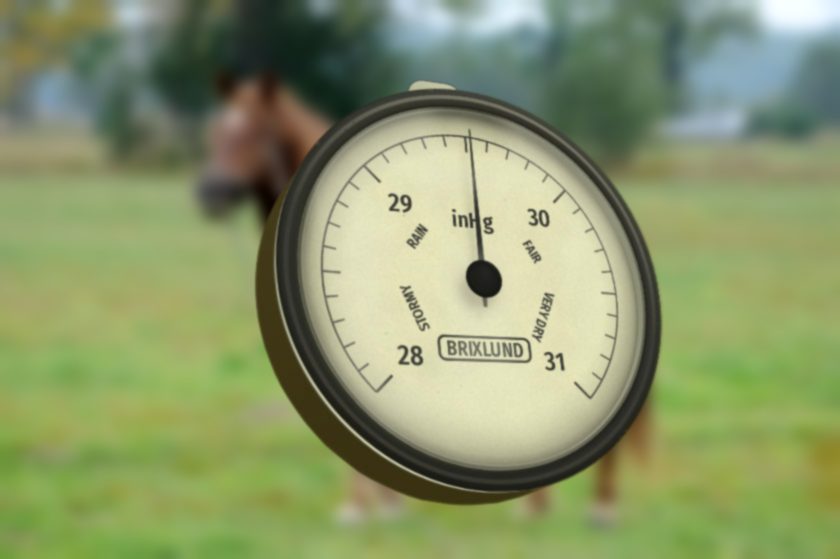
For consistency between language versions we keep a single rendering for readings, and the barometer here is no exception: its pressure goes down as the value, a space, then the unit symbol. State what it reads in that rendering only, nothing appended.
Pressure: 29.5 inHg
